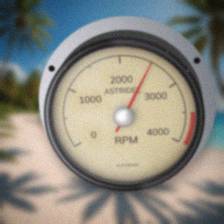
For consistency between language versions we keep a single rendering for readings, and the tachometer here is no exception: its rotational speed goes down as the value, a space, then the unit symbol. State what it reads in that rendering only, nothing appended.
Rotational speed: 2500 rpm
